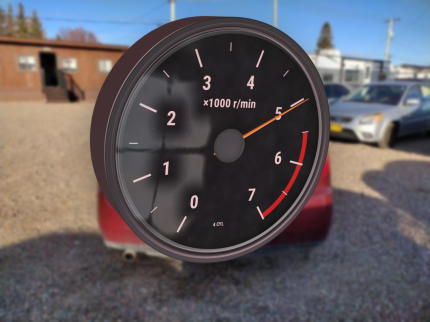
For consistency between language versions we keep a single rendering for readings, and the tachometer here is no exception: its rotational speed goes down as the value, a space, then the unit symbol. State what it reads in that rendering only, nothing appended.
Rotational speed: 5000 rpm
